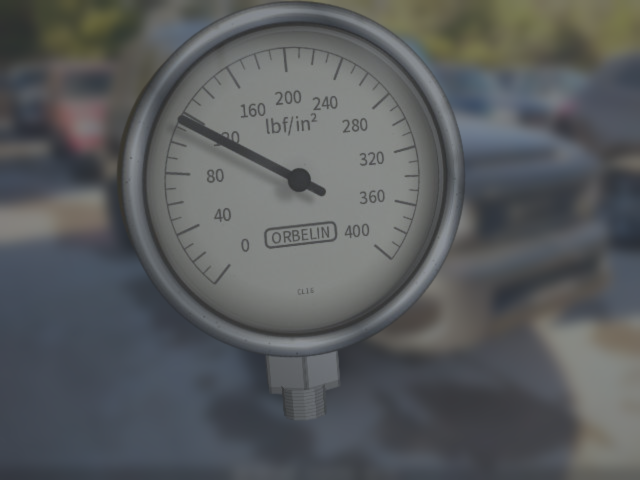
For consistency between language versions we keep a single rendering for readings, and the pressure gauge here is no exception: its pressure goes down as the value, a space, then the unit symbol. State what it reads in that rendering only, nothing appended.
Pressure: 115 psi
